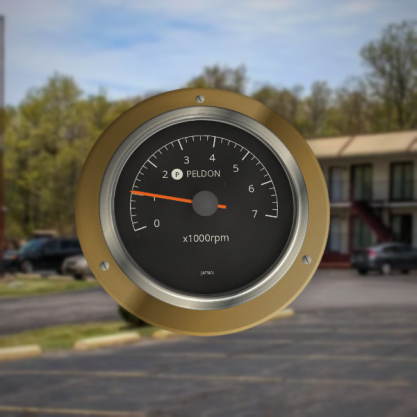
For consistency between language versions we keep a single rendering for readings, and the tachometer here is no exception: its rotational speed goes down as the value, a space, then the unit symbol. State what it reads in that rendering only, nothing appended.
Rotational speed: 1000 rpm
